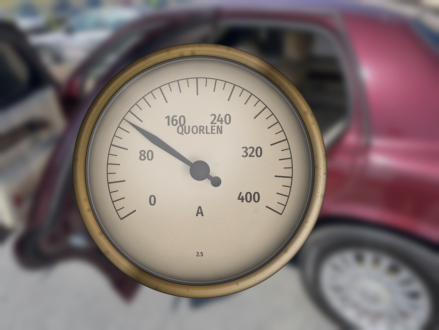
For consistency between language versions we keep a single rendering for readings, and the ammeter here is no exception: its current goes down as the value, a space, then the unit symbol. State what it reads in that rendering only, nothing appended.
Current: 110 A
